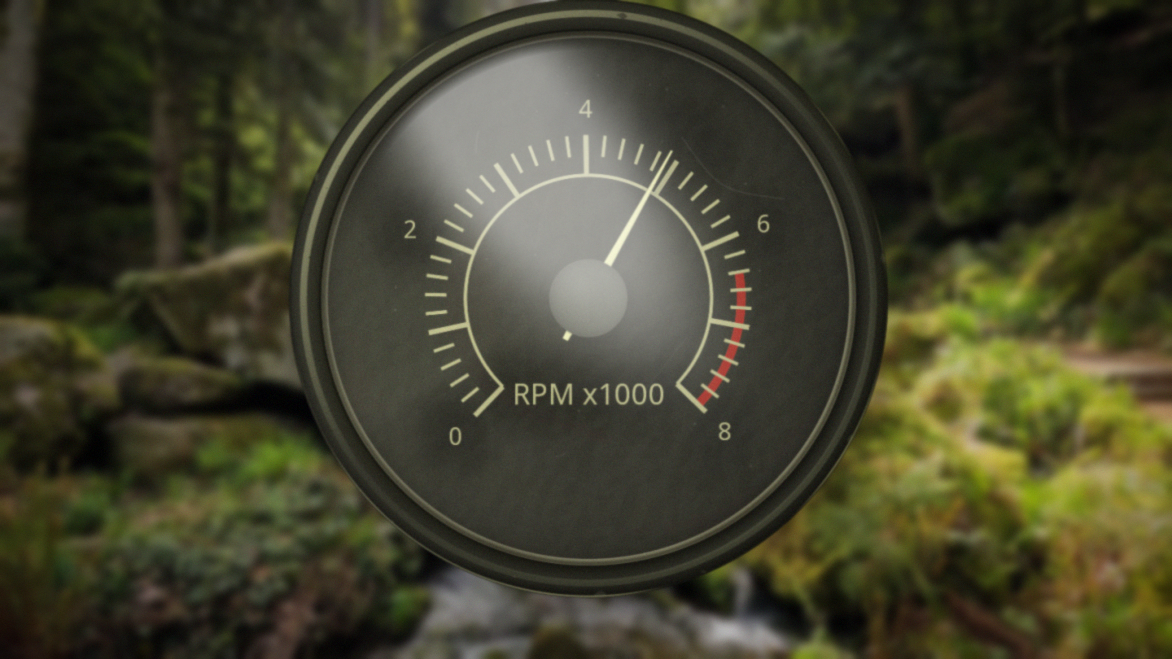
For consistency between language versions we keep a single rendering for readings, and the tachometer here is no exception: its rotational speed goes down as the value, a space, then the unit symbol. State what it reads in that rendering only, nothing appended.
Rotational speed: 4900 rpm
